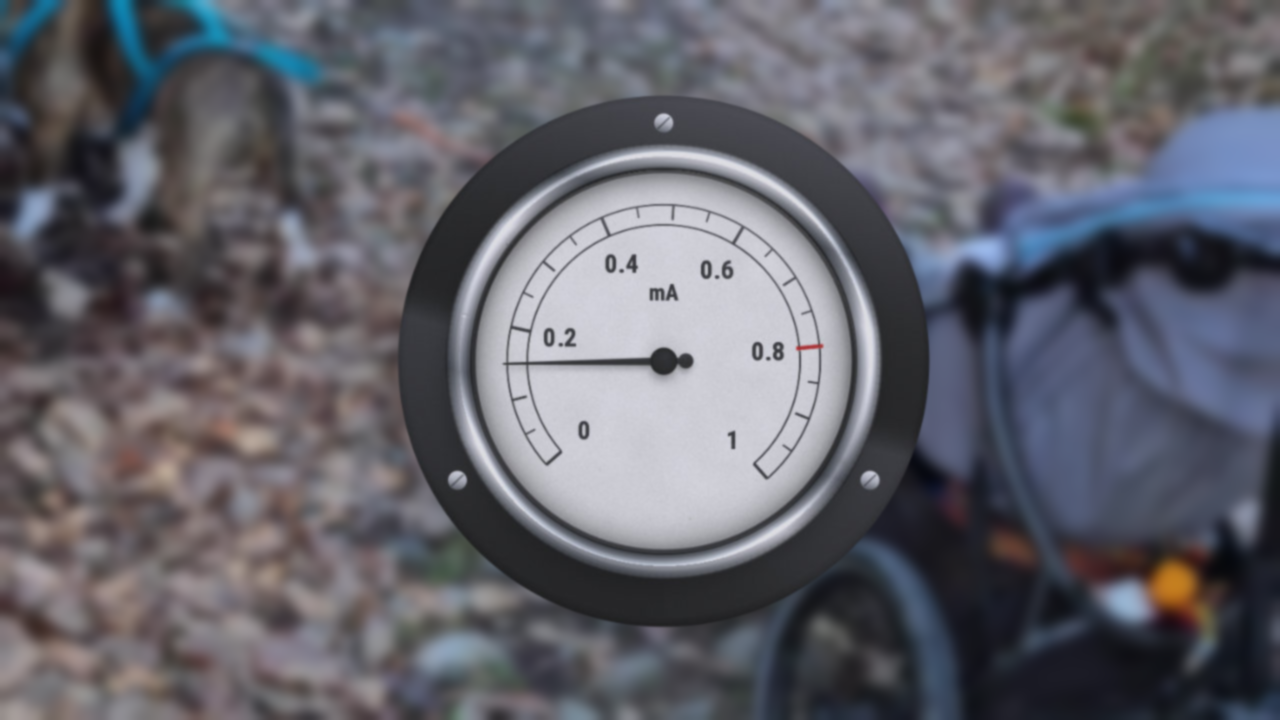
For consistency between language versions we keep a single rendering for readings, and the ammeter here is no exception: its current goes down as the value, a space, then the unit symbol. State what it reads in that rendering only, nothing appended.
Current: 0.15 mA
